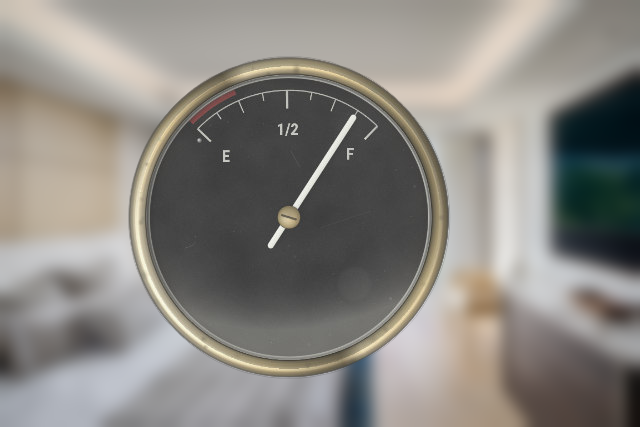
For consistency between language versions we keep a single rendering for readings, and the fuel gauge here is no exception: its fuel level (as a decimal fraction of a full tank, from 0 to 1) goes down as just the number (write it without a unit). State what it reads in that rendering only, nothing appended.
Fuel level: 0.875
